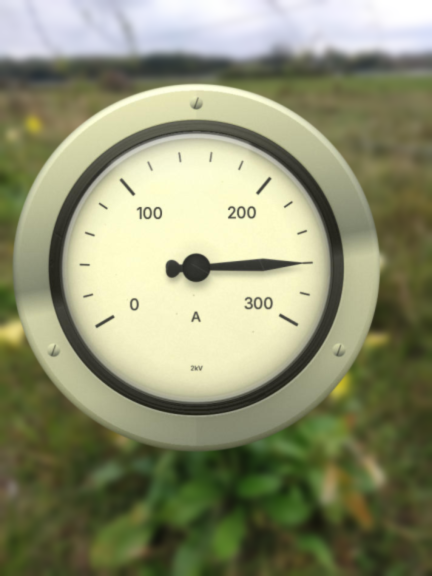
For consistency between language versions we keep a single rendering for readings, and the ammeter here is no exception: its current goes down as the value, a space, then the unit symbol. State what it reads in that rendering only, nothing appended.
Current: 260 A
